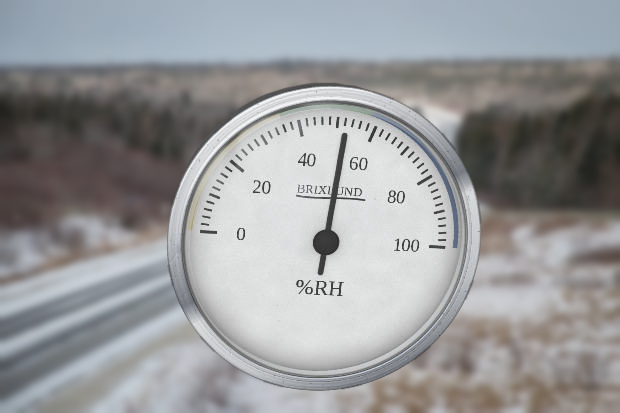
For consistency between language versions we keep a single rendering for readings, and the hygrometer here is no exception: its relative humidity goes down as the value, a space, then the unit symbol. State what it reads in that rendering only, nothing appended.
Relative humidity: 52 %
